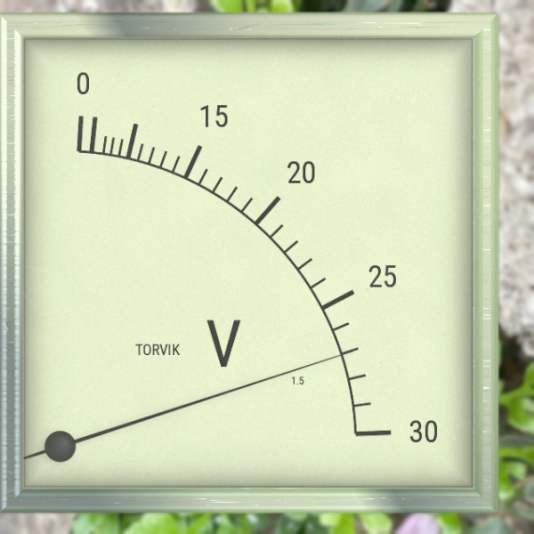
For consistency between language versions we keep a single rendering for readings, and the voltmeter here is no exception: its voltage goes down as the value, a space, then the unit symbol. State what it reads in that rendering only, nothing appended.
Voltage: 27 V
